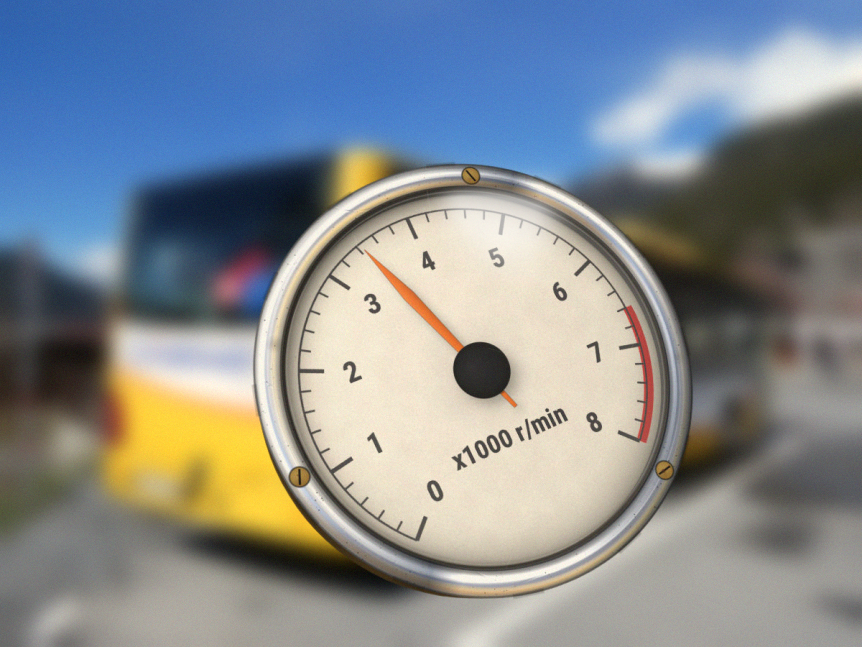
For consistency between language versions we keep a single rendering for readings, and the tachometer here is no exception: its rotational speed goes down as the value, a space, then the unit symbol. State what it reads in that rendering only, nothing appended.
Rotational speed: 3400 rpm
